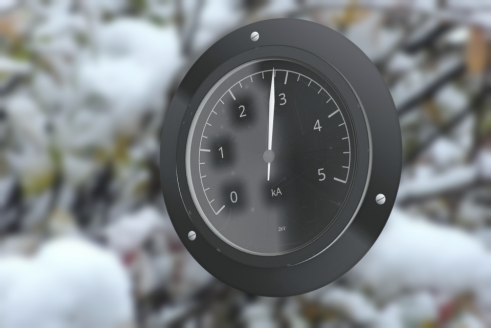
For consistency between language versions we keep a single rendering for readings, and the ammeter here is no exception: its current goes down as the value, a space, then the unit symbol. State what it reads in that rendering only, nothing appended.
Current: 2.8 kA
